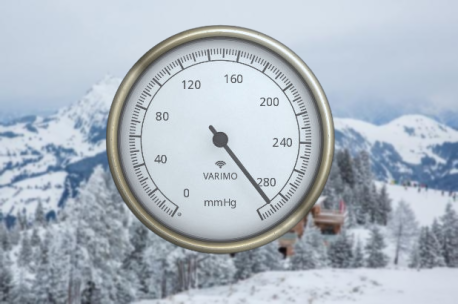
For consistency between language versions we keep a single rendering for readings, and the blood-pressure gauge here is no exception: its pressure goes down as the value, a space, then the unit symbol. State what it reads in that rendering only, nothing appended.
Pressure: 290 mmHg
